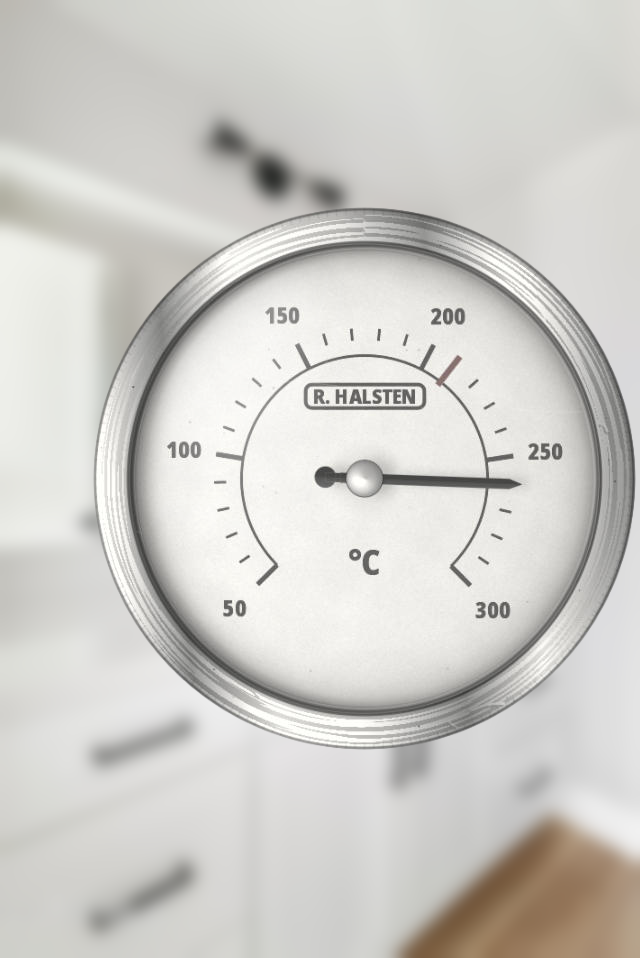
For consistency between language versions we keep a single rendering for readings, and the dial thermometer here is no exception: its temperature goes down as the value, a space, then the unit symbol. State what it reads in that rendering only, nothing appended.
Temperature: 260 °C
